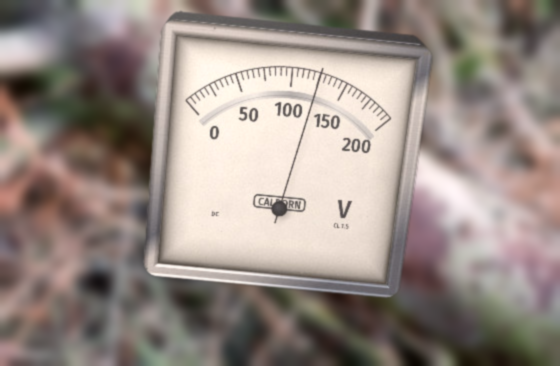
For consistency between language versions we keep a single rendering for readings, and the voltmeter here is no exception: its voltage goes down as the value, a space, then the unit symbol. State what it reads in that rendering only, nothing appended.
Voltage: 125 V
